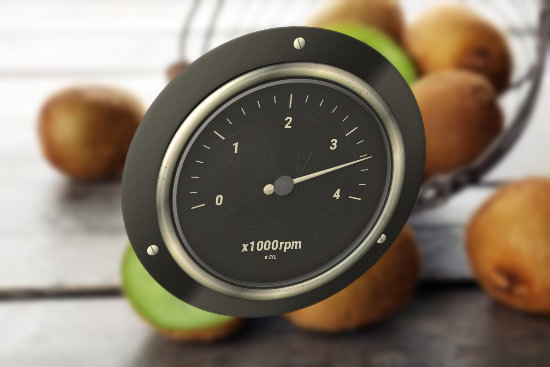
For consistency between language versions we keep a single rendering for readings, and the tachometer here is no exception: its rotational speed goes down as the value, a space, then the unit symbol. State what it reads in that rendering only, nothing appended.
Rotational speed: 3400 rpm
